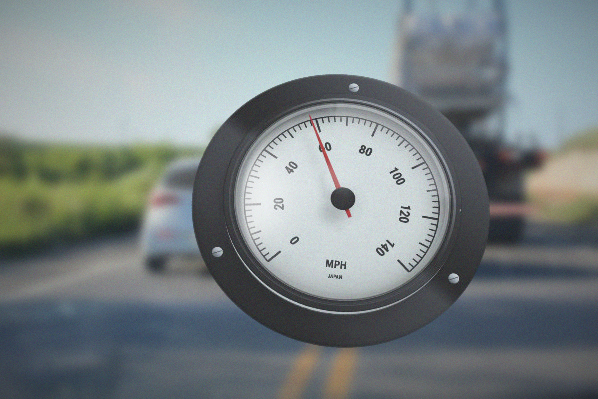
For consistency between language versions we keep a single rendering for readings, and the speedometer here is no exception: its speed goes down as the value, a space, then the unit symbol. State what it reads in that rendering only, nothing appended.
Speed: 58 mph
